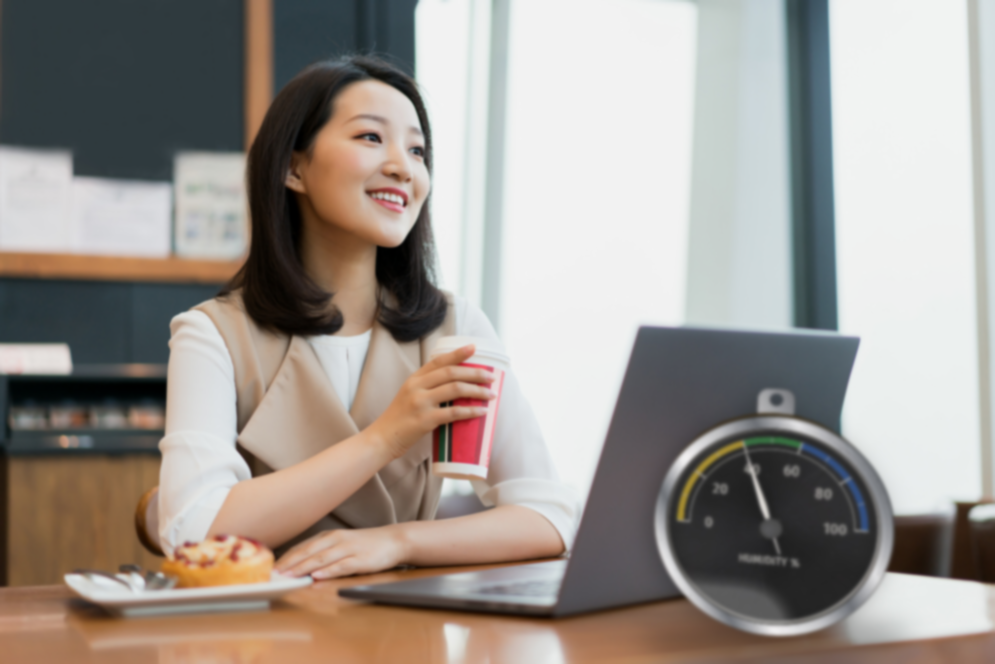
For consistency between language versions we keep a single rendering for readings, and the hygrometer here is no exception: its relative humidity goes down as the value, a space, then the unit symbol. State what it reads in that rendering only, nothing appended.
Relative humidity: 40 %
